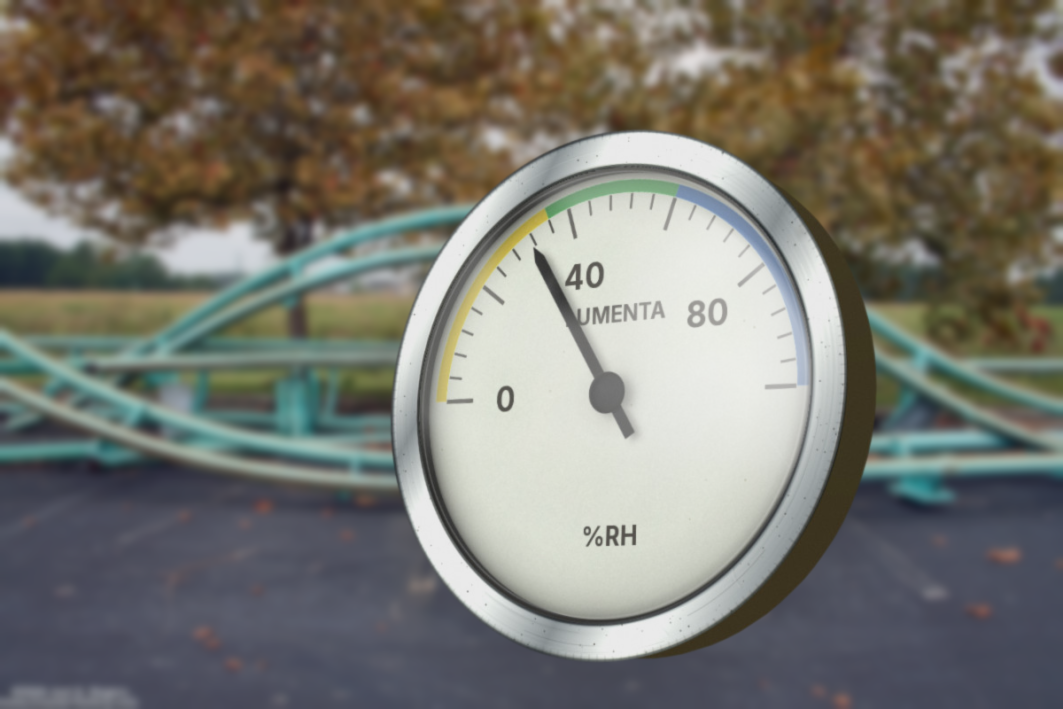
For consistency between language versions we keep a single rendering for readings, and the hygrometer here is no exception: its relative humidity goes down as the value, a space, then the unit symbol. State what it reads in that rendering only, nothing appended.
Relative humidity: 32 %
